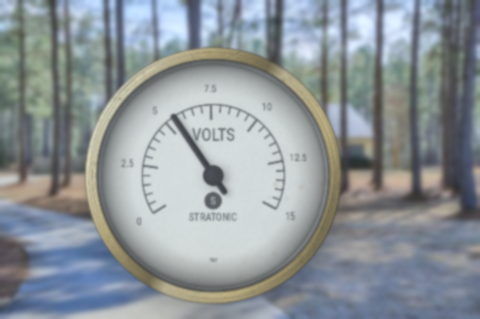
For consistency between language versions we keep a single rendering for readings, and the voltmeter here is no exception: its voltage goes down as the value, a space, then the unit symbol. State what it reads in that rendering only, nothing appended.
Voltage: 5.5 V
